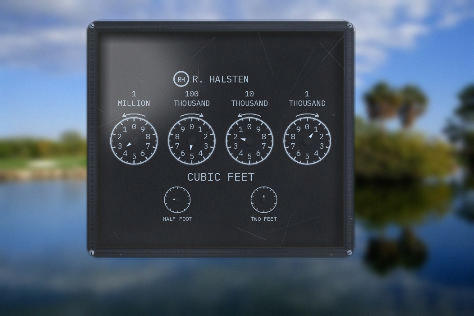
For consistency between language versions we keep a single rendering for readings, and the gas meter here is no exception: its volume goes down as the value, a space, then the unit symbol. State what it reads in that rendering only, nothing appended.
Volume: 352100 ft³
